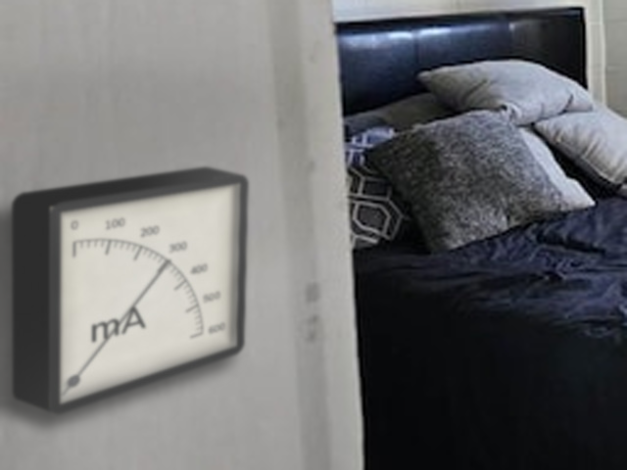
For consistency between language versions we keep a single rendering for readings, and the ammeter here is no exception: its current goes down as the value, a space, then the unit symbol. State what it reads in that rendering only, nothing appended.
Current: 300 mA
